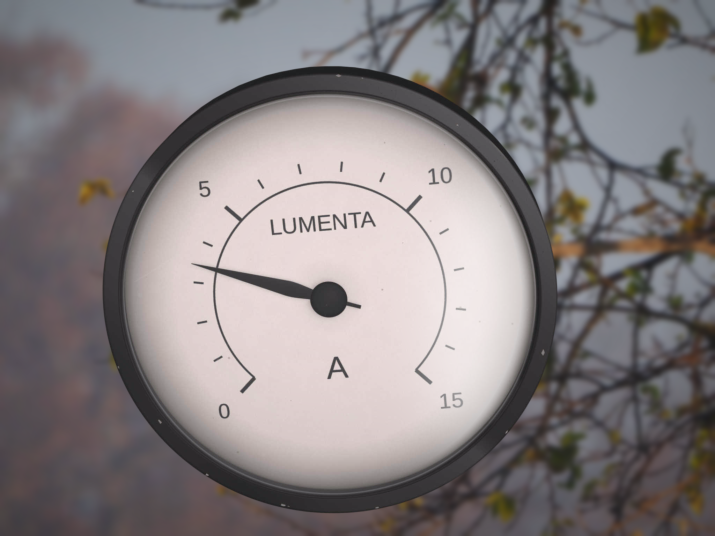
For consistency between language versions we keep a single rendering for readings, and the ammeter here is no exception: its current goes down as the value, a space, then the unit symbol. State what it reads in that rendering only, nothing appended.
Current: 3.5 A
